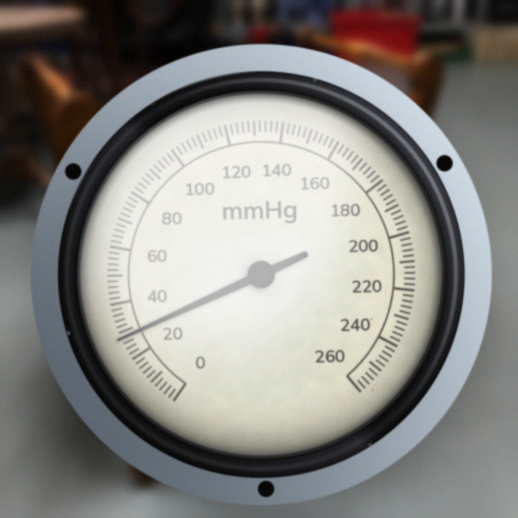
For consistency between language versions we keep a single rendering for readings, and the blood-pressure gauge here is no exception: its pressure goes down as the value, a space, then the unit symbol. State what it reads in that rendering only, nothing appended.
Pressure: 28 mmHg
